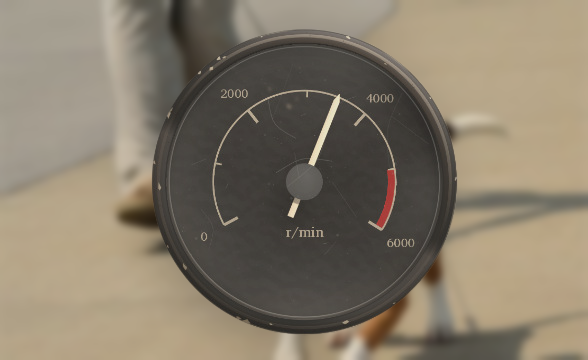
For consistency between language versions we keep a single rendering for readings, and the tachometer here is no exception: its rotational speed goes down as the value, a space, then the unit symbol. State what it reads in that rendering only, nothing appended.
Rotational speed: 3500 rpm
